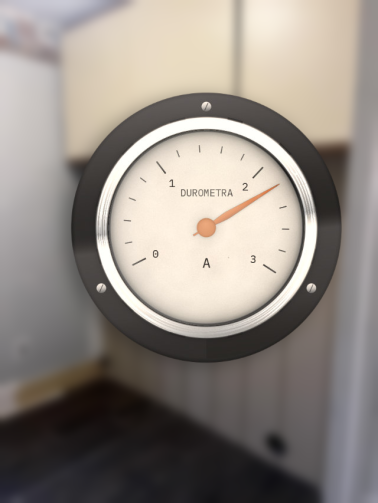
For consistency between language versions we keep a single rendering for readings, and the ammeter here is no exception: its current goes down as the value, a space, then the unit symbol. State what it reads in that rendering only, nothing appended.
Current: 2.2 A
